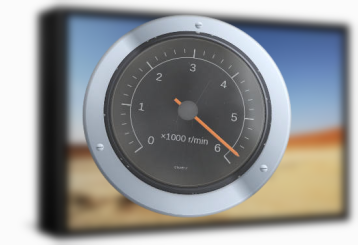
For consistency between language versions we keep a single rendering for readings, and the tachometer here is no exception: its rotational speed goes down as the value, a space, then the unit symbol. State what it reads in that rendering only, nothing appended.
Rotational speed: 5800 rpm
